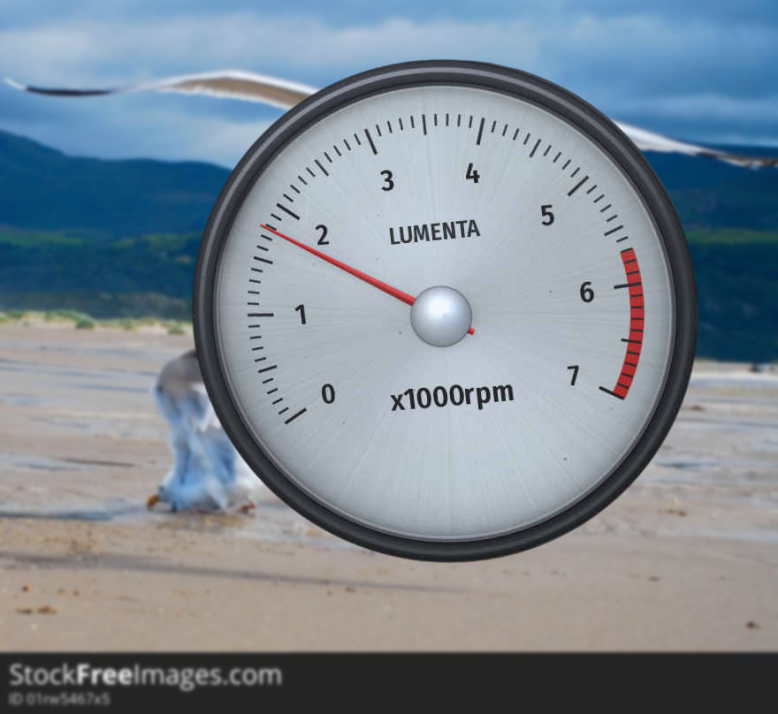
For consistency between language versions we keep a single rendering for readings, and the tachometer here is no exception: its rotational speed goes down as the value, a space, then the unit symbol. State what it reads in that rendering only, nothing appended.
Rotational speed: 1800 rpm
